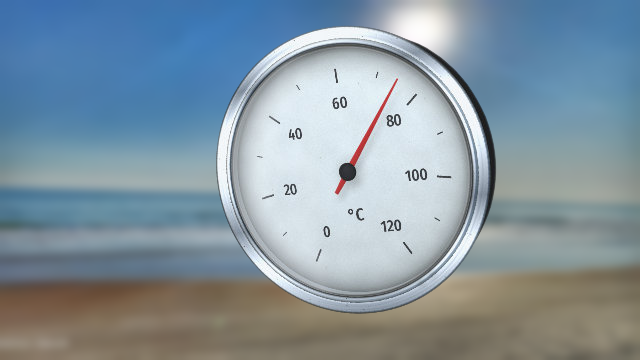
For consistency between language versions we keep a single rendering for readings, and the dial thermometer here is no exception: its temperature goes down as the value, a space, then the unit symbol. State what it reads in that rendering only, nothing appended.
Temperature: 75 °C
